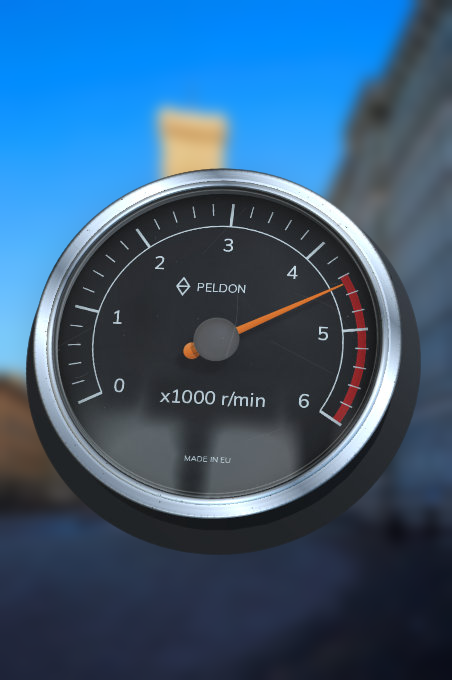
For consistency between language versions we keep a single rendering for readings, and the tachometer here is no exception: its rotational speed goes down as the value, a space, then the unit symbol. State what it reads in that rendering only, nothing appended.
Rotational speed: 4500 rpm
